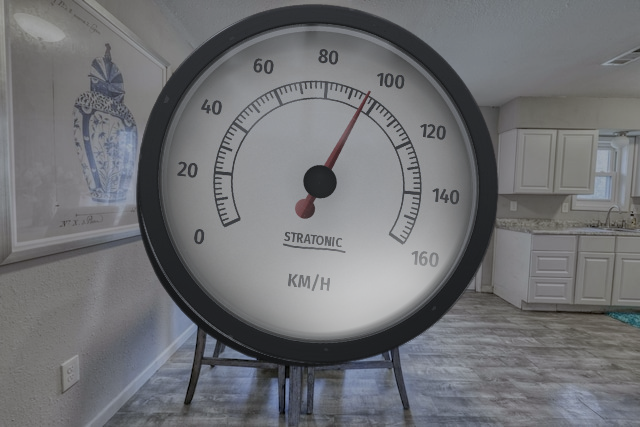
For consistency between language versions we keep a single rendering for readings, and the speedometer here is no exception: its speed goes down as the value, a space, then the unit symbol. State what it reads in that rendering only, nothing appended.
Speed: 96 km/h
